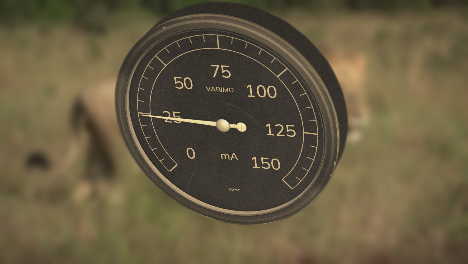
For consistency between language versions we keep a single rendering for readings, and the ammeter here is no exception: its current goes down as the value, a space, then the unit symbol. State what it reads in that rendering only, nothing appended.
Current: 25 mA
